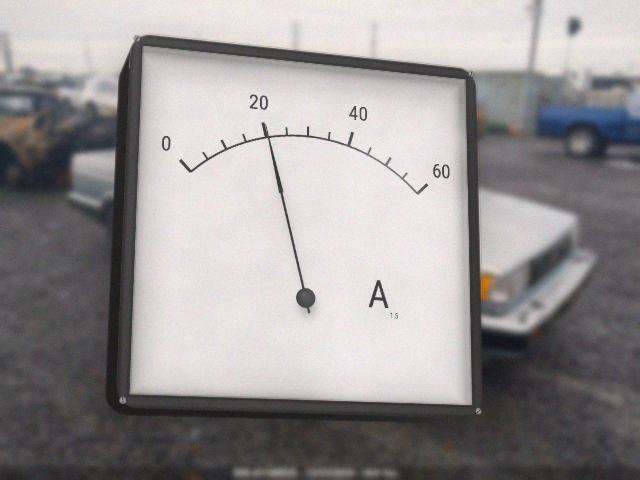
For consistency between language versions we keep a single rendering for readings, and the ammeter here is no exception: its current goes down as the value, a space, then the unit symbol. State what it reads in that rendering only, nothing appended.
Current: 20 A
